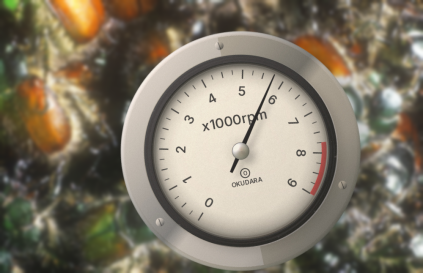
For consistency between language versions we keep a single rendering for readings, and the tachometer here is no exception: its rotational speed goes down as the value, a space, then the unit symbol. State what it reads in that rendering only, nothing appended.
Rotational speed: 5750 rpm
